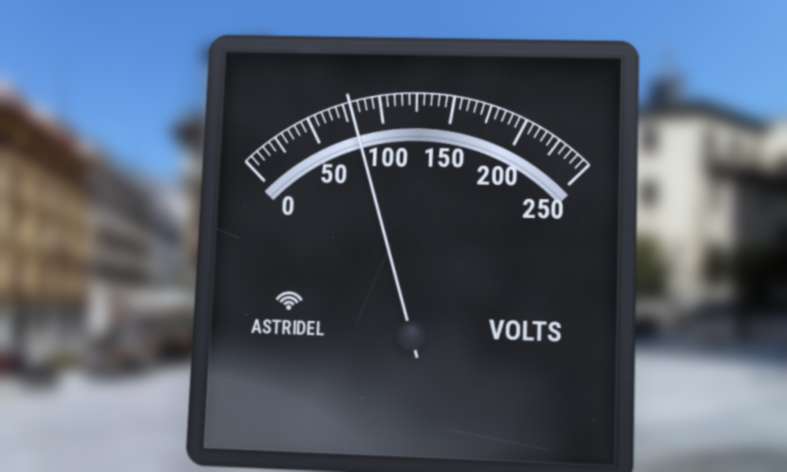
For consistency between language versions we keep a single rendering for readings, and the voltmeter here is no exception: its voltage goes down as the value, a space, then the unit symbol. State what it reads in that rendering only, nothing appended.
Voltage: 80 V
